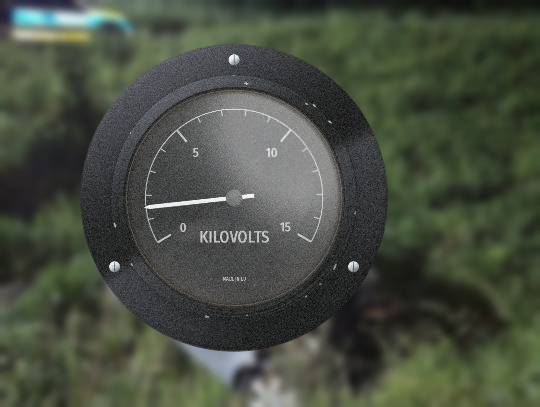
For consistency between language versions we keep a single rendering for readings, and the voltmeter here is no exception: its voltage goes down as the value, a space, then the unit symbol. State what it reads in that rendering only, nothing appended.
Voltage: 1.5 kV
